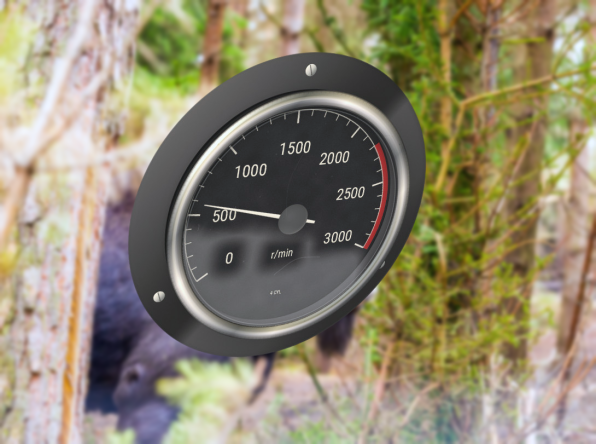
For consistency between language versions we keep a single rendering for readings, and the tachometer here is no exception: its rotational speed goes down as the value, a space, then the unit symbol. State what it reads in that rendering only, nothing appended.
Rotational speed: 600 rpm
